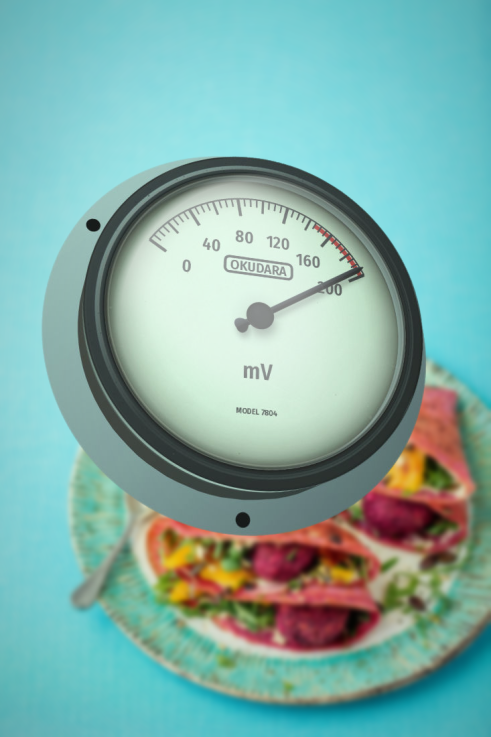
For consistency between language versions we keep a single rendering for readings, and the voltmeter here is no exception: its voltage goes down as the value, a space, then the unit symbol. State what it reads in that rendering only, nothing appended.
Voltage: 195 mV
